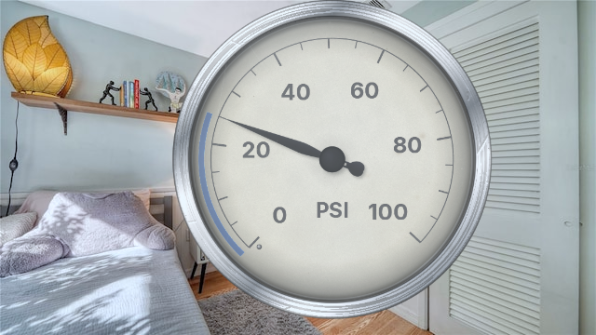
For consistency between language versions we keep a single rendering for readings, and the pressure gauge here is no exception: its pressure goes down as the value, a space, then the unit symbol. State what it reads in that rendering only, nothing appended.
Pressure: 25 psi
